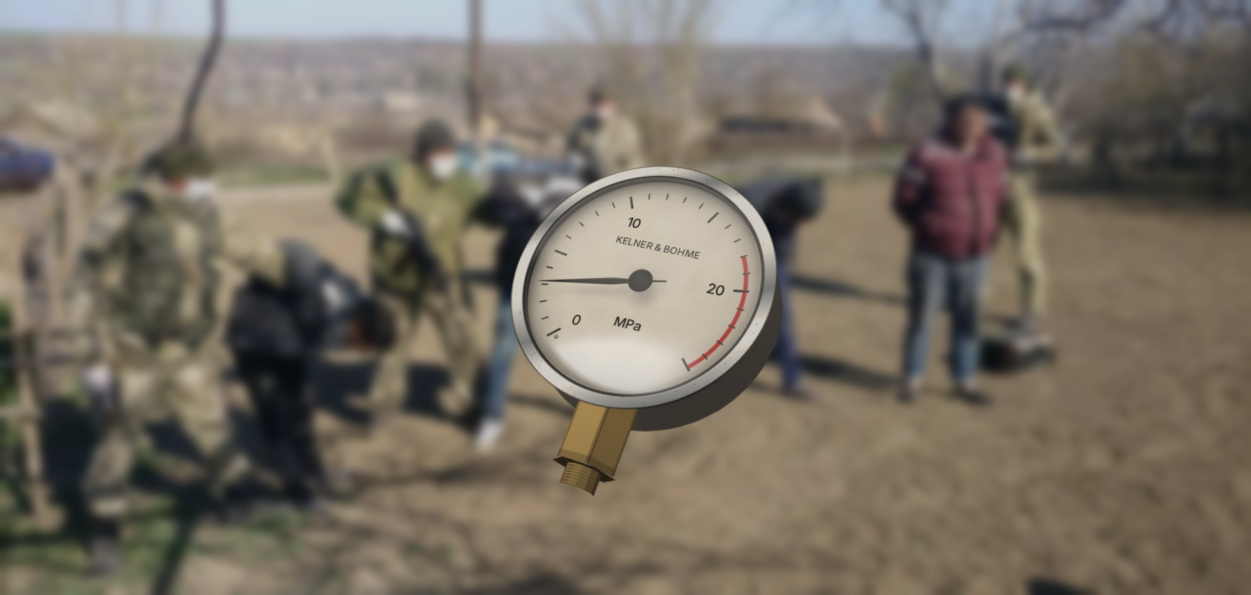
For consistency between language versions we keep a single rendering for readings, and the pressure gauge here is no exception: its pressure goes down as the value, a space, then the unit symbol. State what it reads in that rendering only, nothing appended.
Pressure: 3 MPa
